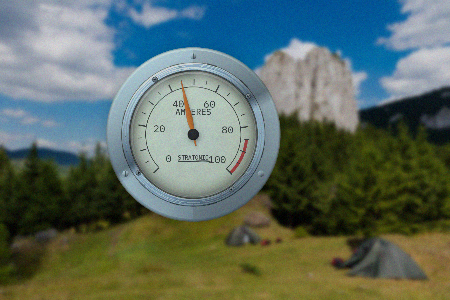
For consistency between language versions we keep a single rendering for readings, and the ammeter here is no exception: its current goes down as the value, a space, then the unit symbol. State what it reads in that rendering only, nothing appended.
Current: 45 A
